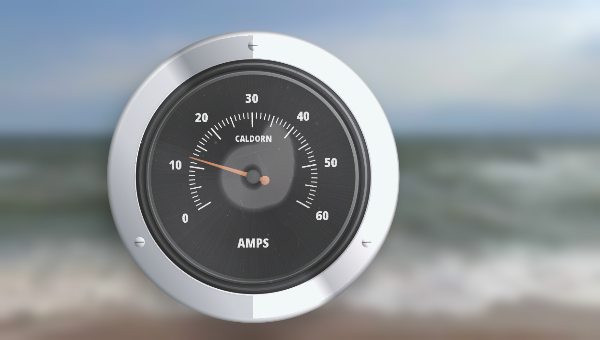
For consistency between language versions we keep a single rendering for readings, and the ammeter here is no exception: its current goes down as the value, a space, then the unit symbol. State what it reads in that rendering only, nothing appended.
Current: 12 A
